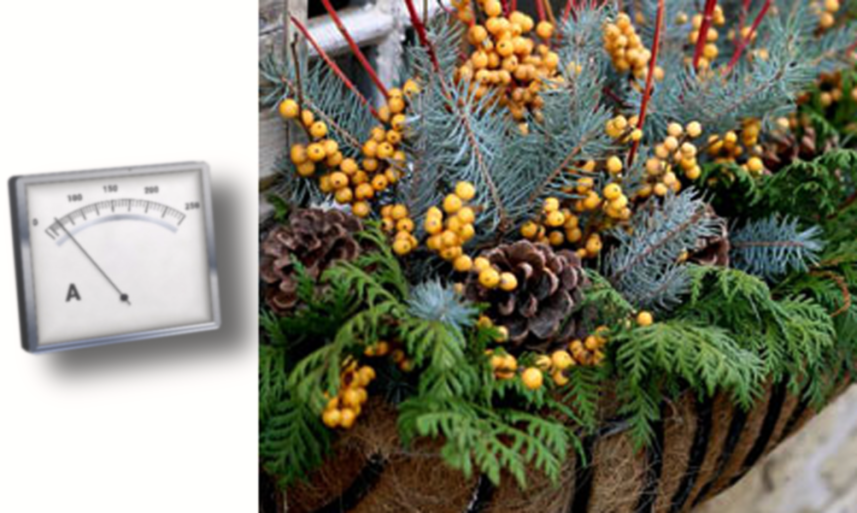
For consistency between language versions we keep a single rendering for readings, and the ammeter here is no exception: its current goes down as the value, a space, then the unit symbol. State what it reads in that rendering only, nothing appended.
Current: 50 A
